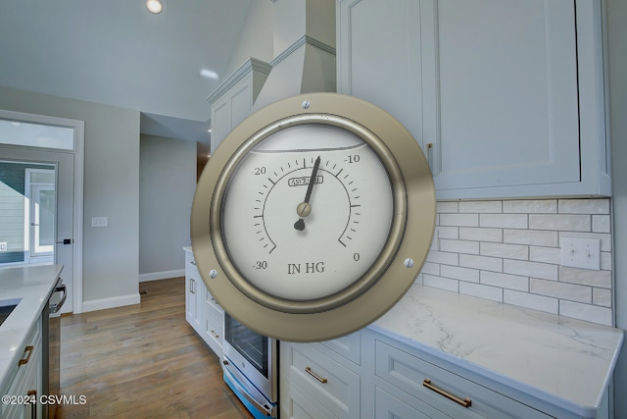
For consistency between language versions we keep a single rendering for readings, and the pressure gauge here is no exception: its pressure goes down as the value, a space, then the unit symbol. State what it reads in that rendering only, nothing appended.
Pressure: -13 inHg
